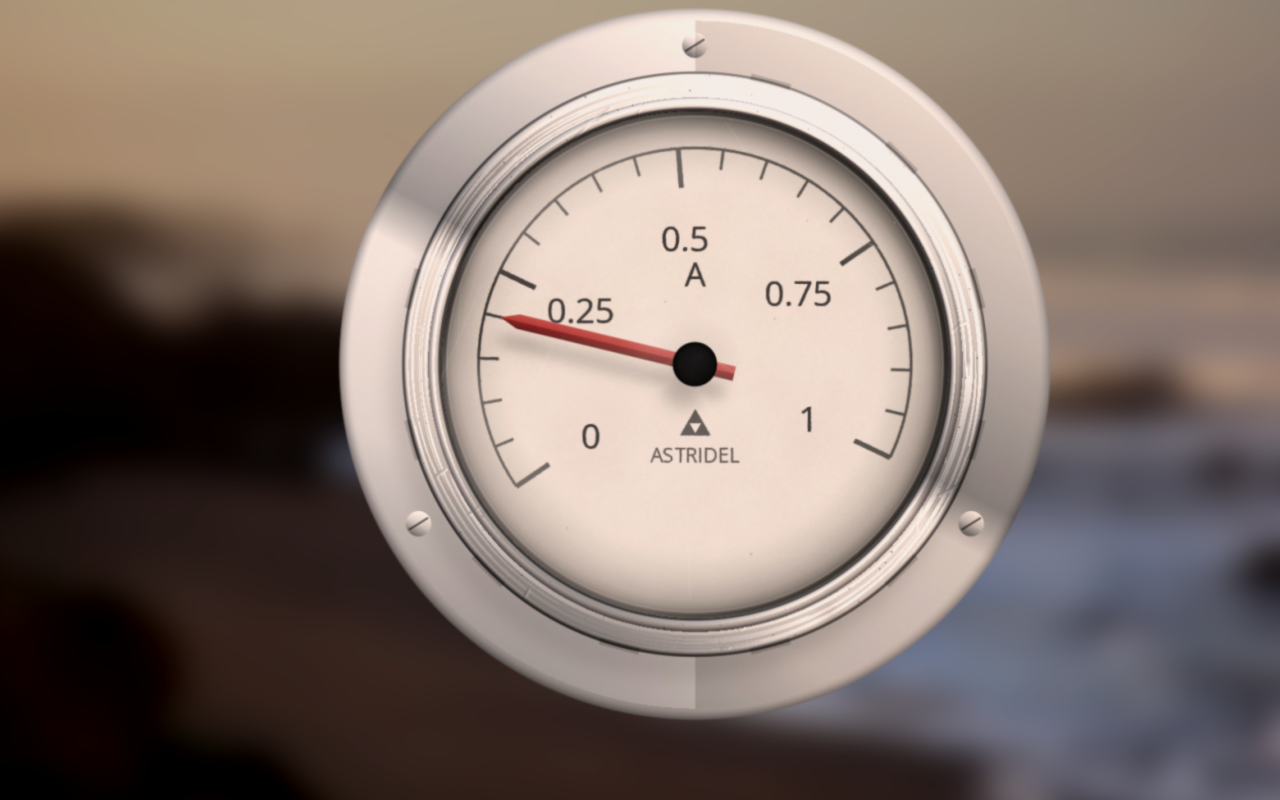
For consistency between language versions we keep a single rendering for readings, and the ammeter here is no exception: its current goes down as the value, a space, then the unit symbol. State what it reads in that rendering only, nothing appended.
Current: 0.2 A
